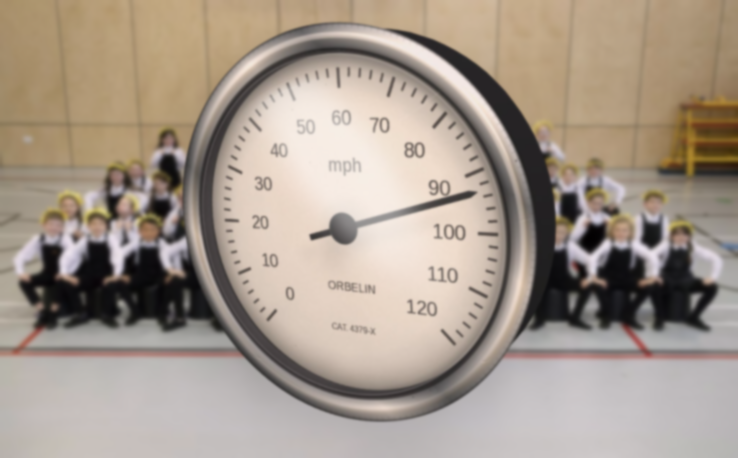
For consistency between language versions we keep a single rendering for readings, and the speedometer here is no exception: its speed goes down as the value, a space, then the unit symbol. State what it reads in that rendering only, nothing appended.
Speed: 93 mph
